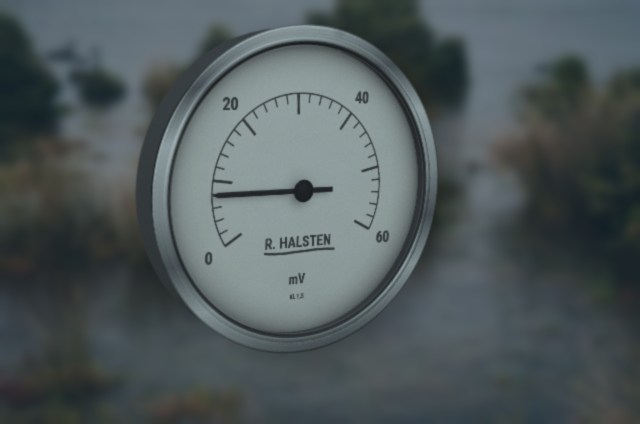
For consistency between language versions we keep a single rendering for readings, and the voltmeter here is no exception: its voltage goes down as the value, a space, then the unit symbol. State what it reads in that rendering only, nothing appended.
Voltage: 8 mV
